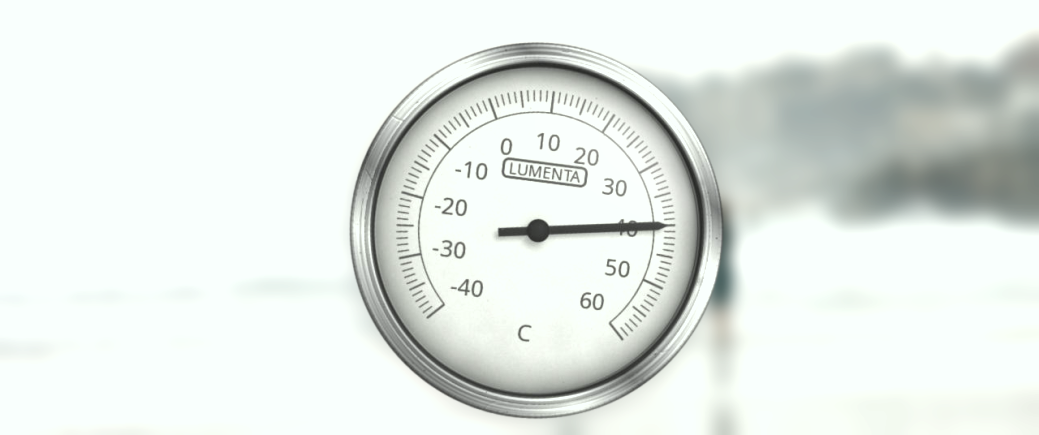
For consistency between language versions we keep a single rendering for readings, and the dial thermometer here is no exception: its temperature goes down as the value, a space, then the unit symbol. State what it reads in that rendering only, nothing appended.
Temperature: 40 °C
